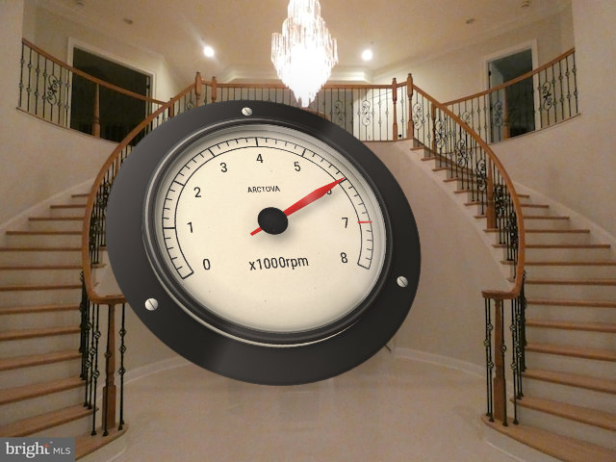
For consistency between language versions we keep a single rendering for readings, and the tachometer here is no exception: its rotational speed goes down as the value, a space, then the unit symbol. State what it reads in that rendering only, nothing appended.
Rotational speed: 6000 rpm
